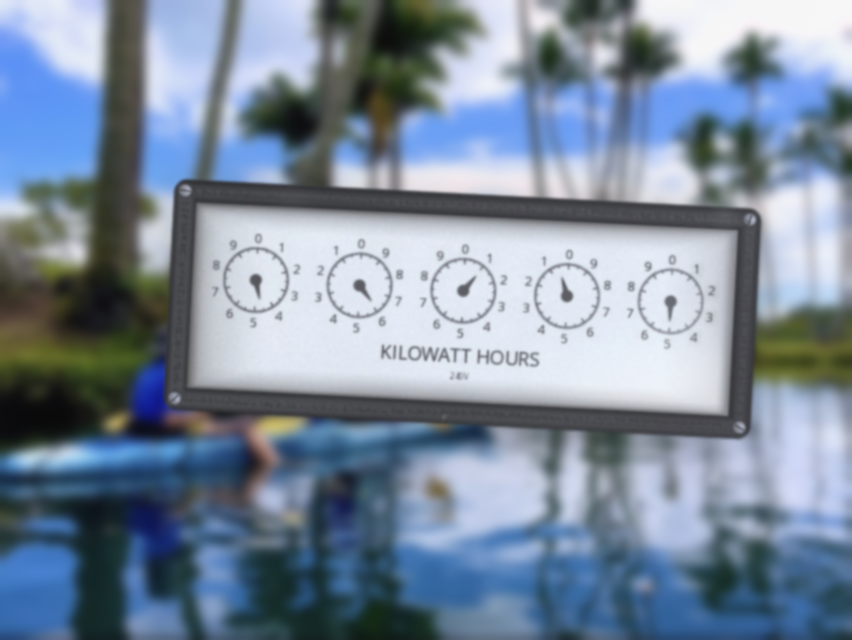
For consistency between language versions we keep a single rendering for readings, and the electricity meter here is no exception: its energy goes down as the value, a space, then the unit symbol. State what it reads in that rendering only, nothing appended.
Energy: 46105 kWh
